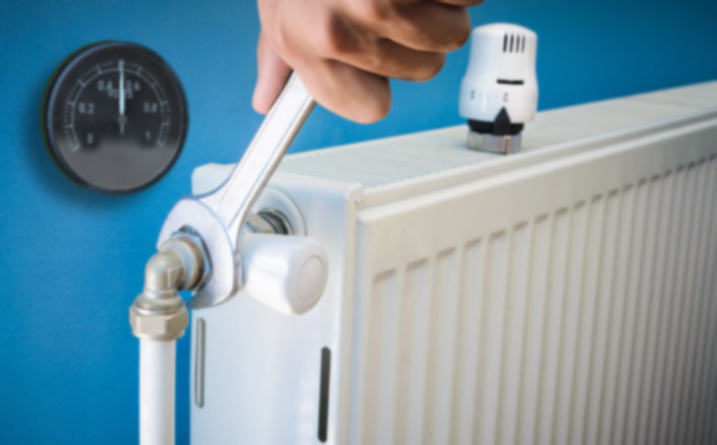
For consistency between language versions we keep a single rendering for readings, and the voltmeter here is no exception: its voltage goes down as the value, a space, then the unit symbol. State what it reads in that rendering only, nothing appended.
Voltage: 0.5 V
